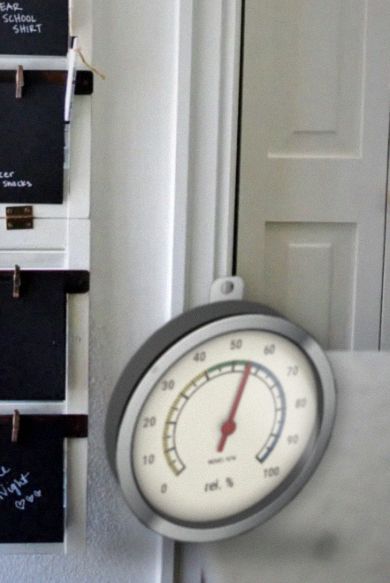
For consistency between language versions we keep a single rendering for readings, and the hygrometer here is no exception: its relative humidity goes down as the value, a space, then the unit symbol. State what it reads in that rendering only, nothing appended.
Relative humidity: 55 %
